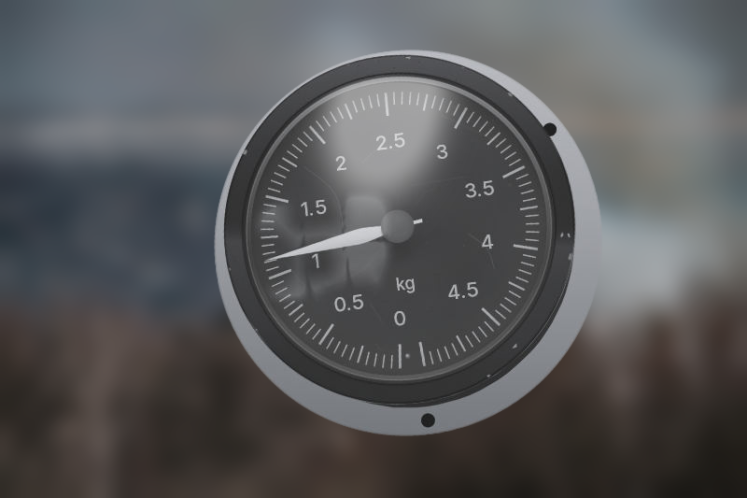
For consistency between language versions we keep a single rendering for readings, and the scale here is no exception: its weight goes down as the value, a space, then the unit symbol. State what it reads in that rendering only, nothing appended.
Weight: 1.1 kg
